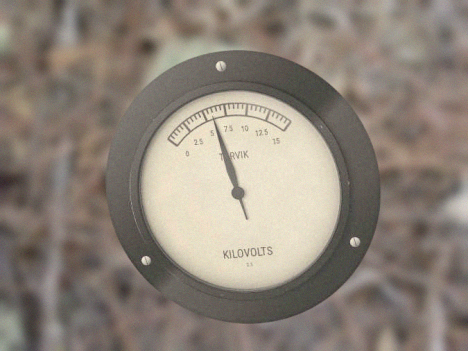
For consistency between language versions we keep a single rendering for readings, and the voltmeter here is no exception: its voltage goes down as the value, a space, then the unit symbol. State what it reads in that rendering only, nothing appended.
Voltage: 6 kV
